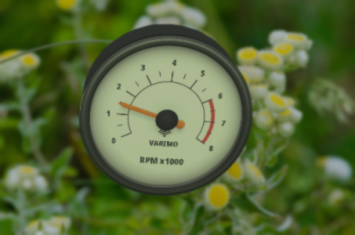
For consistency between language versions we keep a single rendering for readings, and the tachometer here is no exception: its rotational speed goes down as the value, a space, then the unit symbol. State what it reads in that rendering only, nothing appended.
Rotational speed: 1500 rpm
